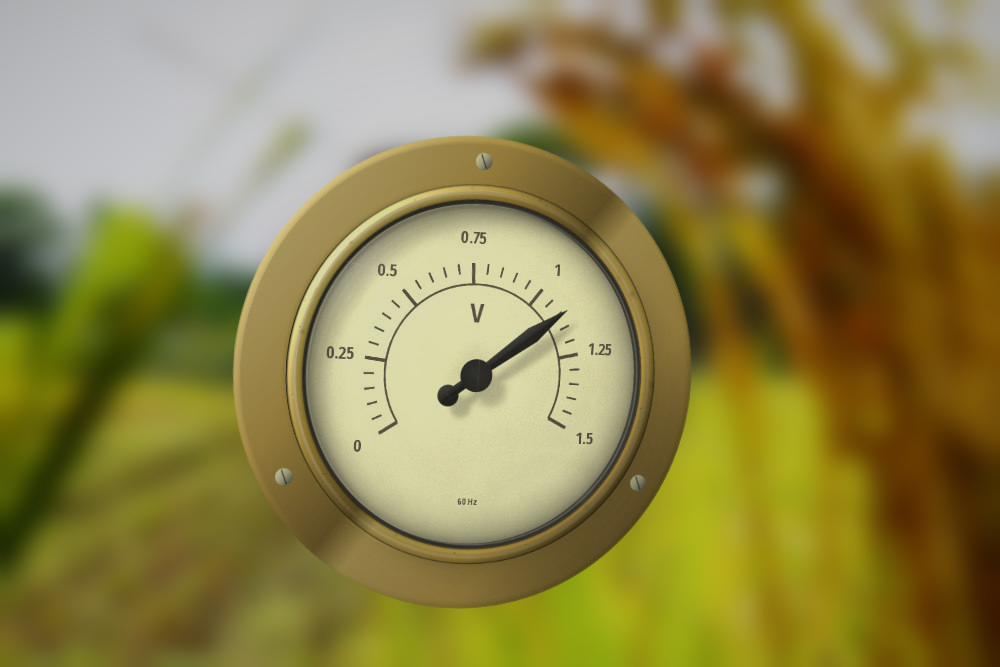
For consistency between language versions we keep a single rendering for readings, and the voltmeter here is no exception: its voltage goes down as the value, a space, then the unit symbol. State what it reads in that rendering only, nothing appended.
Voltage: 1.1 V
